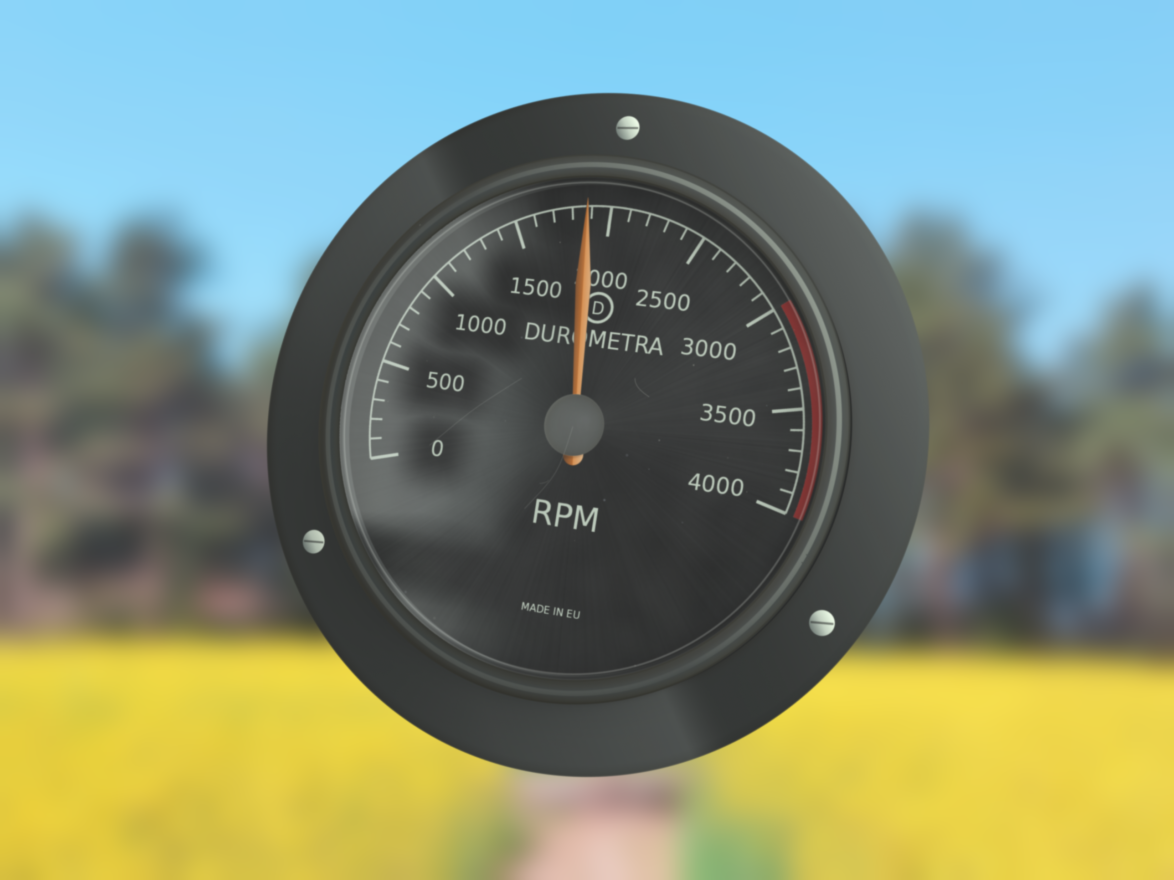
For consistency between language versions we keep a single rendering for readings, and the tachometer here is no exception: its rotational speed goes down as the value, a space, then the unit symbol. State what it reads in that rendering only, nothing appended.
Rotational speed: 1900 rpm
